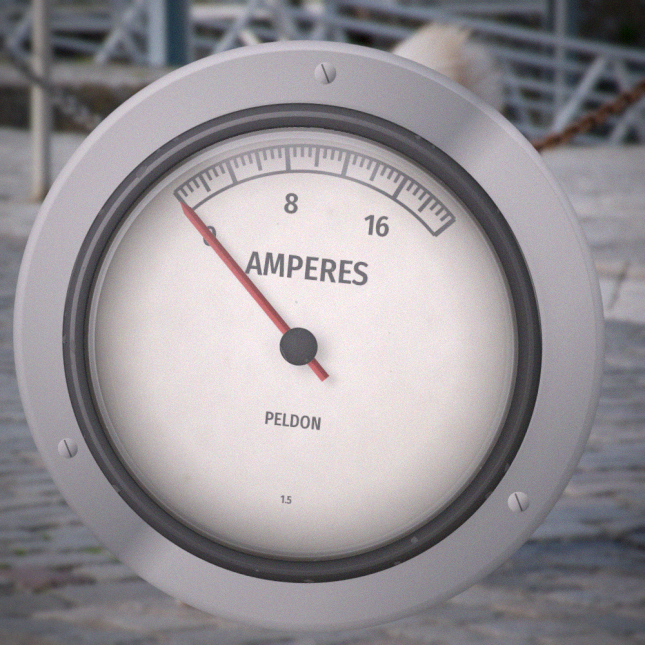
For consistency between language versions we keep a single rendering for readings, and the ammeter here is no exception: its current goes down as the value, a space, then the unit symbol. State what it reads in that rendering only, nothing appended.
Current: 0 A
